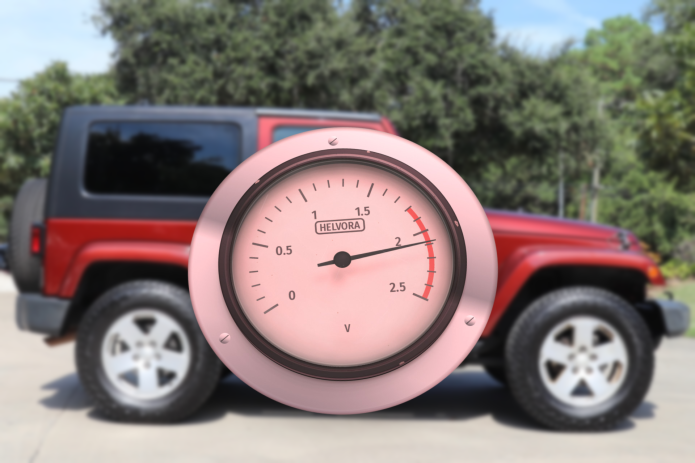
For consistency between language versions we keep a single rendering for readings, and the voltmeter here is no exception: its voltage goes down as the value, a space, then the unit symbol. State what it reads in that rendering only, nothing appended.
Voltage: 2.1 V
